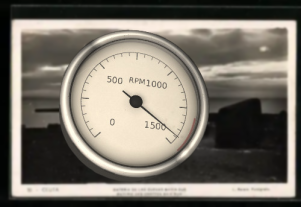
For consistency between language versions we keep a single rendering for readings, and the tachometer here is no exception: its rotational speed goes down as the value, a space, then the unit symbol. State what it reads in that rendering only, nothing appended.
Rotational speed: 1450 rpm
